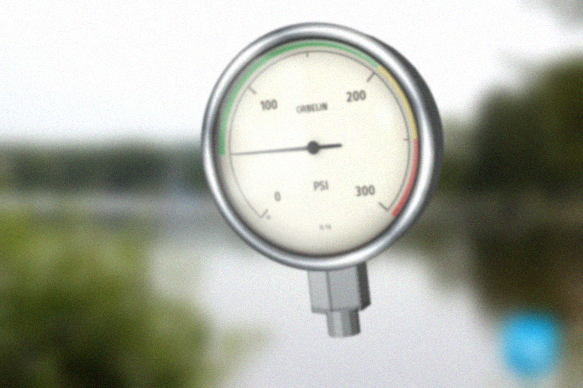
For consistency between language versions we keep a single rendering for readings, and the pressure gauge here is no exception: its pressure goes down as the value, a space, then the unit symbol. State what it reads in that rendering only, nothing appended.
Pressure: 50 psi
